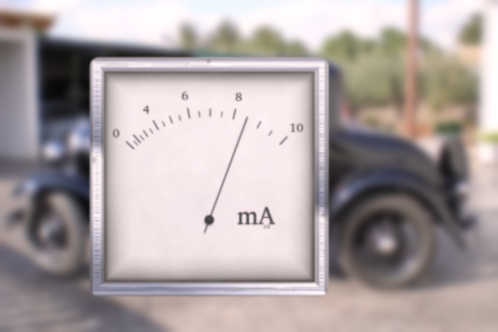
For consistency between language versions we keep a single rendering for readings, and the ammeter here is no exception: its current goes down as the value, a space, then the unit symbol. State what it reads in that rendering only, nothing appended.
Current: 8.5 mA
